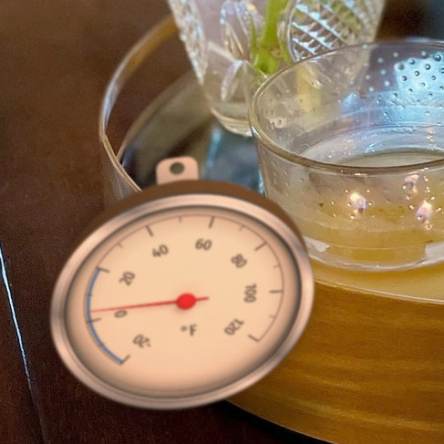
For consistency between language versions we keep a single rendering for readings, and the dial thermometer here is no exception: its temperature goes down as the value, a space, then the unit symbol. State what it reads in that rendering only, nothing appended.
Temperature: 5 °F
